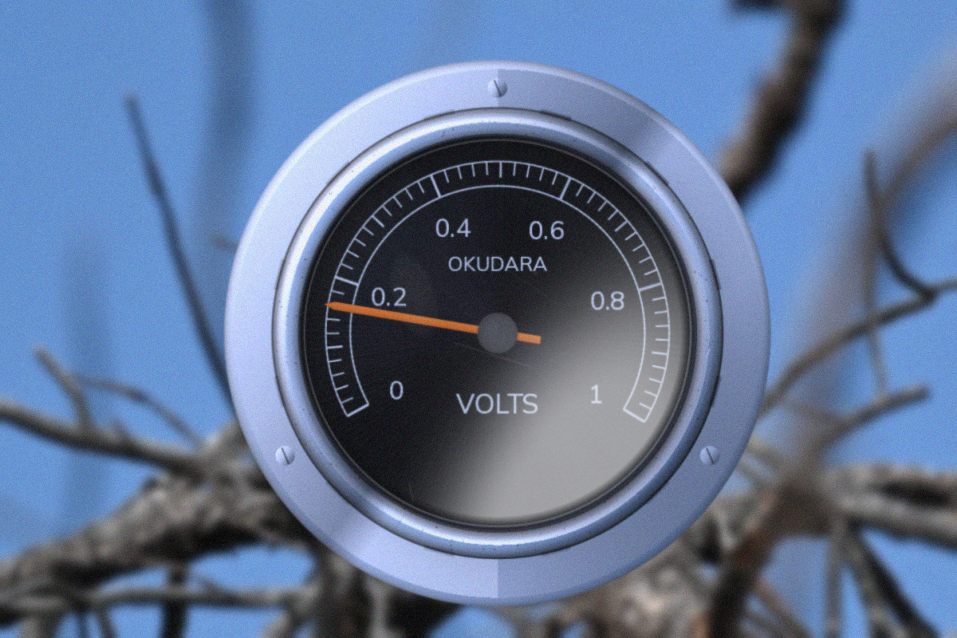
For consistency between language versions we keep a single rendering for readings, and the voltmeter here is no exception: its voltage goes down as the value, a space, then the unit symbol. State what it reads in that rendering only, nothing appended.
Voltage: 0.16 V
